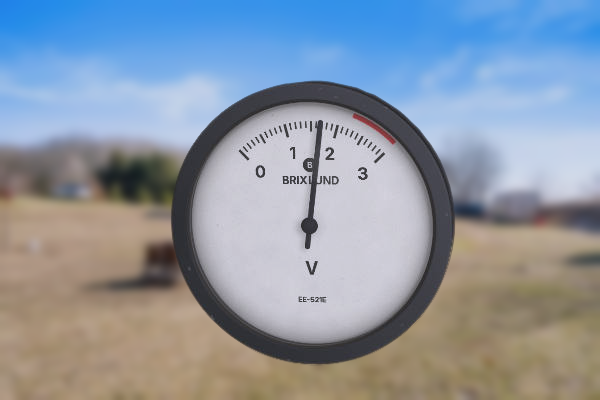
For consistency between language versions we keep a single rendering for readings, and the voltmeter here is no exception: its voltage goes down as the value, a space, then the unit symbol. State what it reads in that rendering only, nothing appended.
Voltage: 1.7 V
